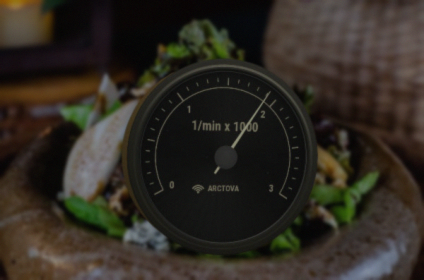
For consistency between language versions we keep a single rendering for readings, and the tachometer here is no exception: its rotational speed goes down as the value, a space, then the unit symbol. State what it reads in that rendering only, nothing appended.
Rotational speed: 1900 rpm
